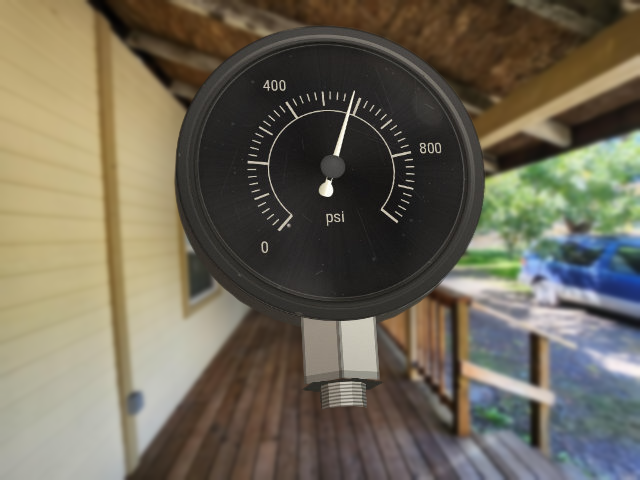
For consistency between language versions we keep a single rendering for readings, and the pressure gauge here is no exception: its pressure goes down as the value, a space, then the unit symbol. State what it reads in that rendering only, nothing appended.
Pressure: 580 psi
